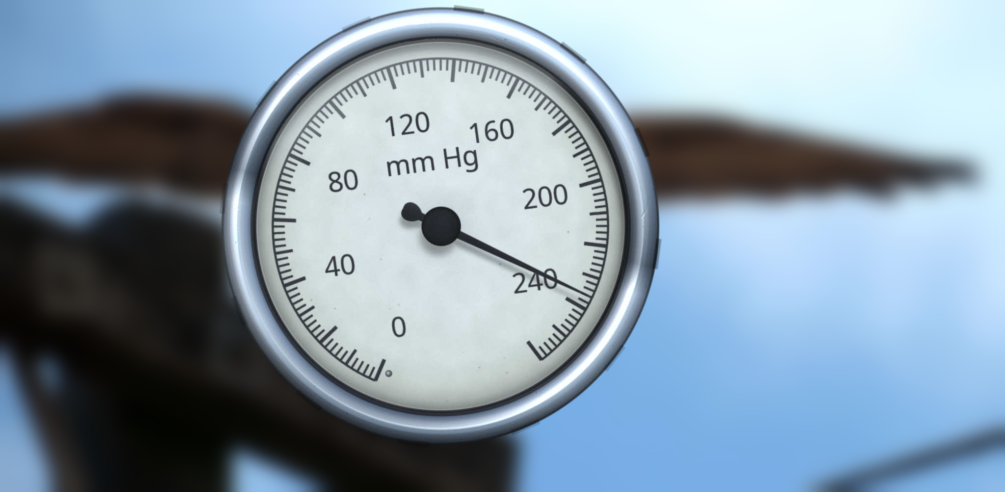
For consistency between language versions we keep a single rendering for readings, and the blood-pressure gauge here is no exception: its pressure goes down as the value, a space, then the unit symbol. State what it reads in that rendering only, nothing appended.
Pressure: 236 mmHg
